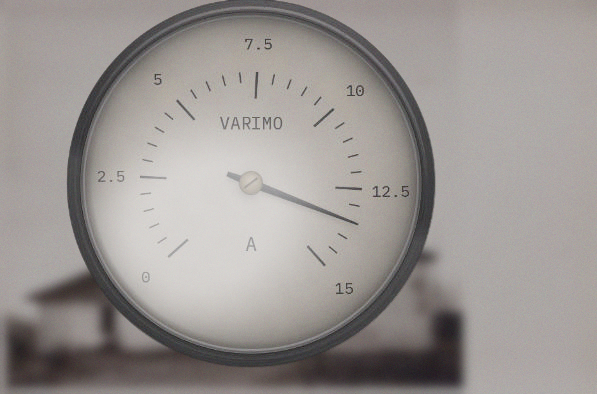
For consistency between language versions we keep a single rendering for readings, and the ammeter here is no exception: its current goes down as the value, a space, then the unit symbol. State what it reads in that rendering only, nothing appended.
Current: 13.5 A
